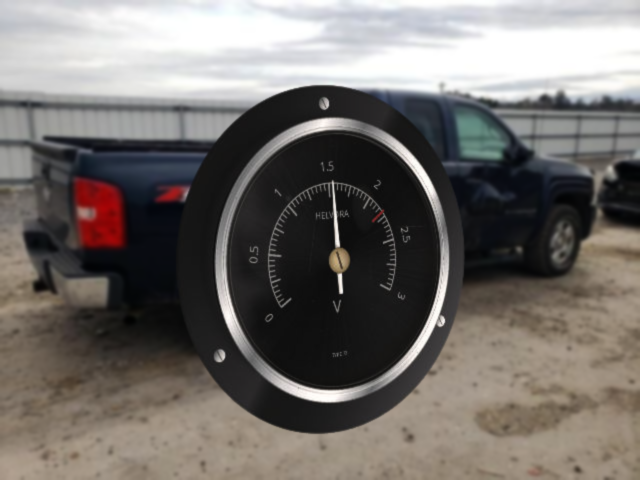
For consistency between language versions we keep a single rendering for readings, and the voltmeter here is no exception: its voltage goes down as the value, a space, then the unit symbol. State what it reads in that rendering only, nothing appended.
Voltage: 1.5 V
